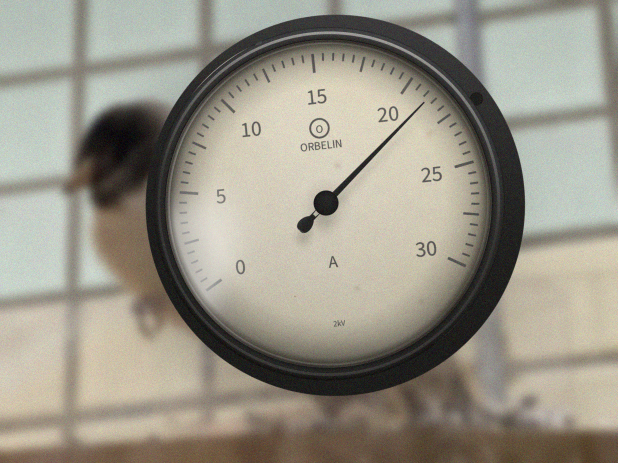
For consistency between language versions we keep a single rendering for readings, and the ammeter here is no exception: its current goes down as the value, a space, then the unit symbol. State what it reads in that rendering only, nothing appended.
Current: 21.25 A
